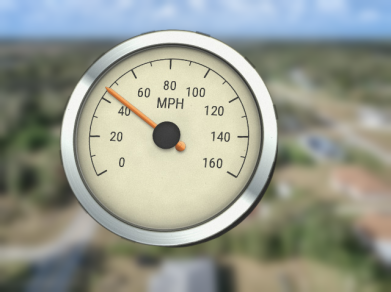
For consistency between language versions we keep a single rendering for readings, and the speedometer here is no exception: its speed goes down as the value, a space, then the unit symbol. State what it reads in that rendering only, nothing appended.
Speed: 45 mph
